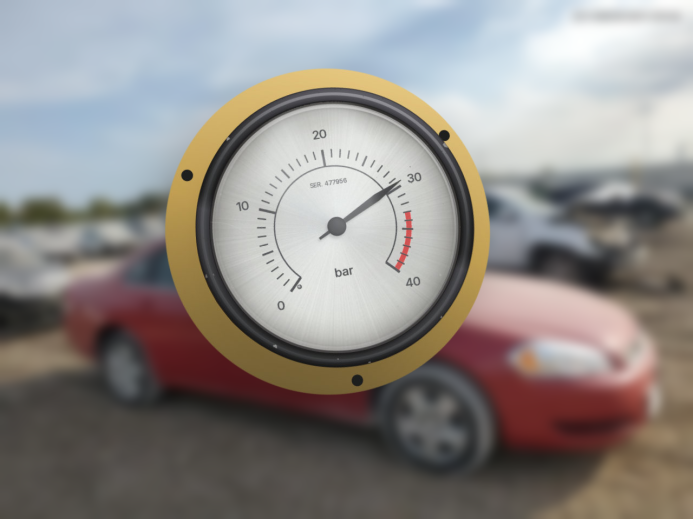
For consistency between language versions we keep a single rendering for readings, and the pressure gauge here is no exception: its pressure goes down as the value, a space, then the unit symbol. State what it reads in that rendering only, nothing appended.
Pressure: 29.5 bar
